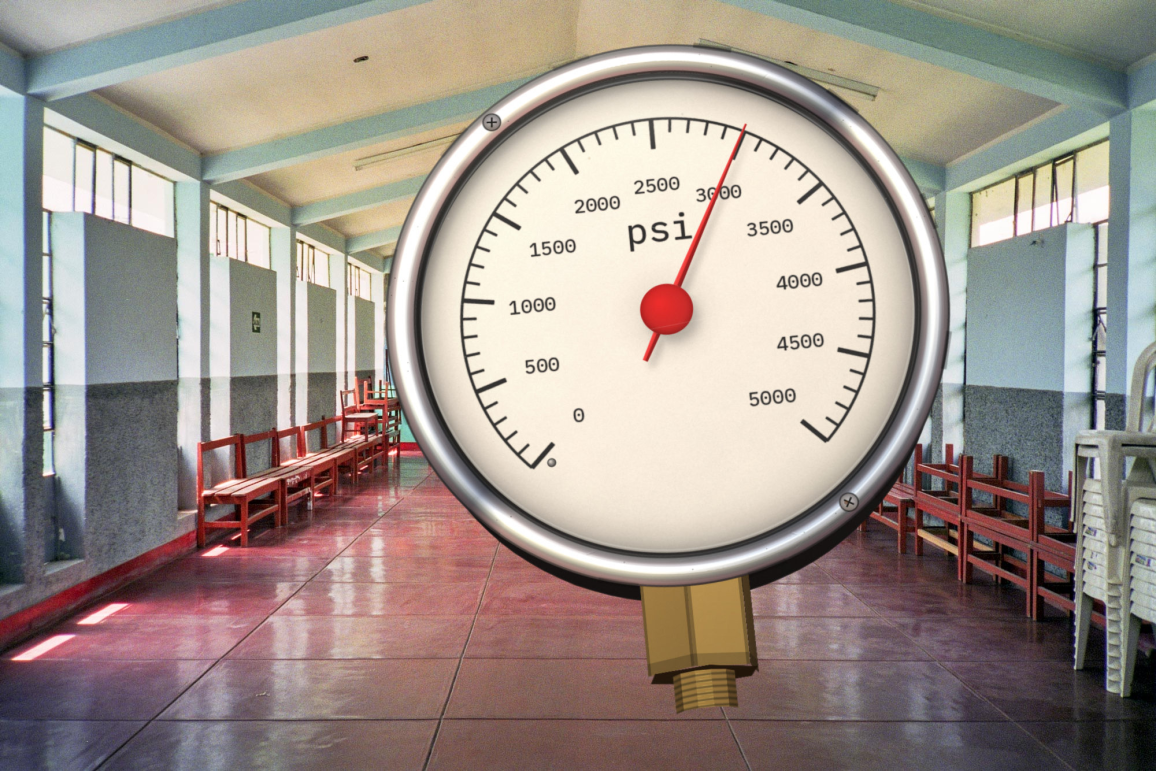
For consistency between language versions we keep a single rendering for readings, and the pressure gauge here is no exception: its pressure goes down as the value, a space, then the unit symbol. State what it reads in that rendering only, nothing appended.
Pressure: 3000 psi
